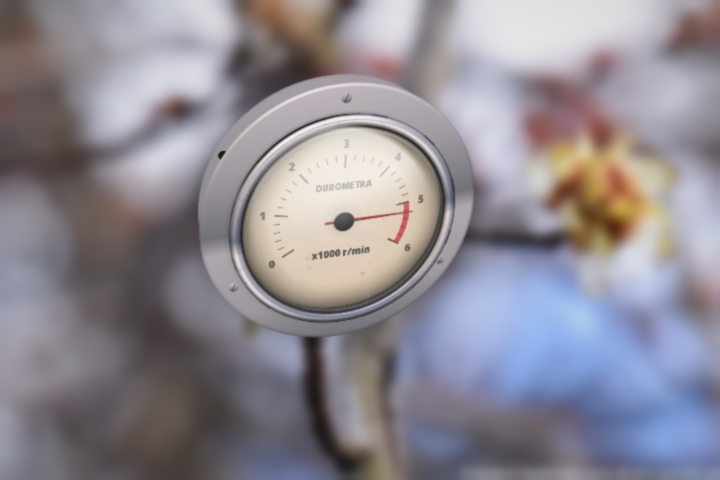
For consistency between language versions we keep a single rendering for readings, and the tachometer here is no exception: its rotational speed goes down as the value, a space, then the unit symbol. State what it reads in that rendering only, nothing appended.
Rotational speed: 5200 rpm
